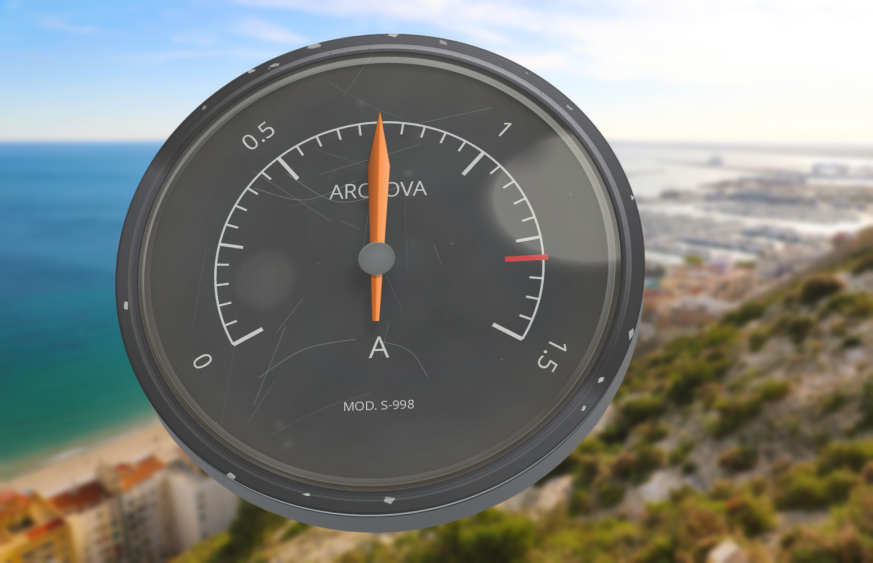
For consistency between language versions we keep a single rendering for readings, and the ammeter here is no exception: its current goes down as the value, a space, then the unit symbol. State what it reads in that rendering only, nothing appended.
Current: 0.75 A
